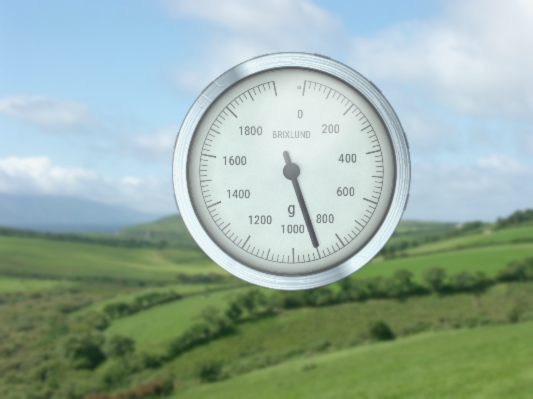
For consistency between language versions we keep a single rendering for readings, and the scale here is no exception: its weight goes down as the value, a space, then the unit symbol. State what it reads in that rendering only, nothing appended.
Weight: 900 g
